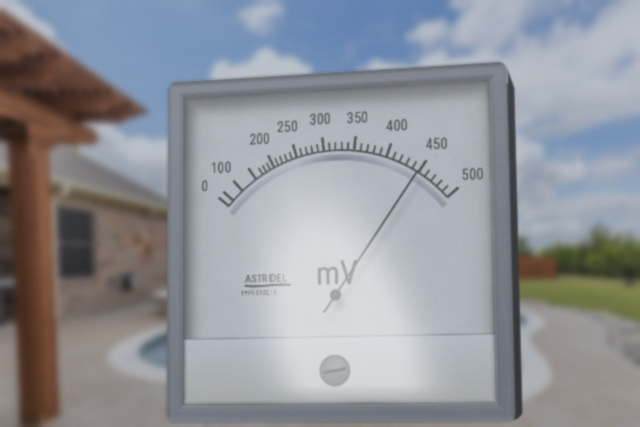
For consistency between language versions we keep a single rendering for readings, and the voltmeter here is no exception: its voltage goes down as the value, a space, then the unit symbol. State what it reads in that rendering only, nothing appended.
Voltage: 450 mV
